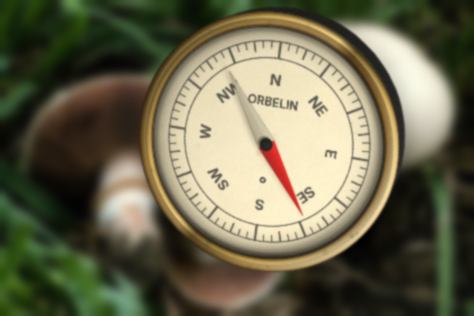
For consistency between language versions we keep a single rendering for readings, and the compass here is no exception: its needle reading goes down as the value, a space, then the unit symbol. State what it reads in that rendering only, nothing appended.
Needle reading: 145 °
